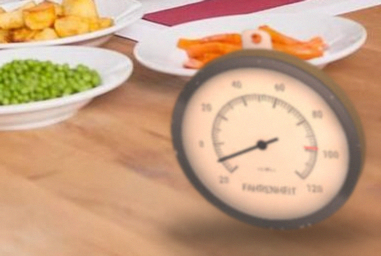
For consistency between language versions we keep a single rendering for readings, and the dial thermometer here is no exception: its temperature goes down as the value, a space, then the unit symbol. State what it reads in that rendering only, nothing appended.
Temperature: -10 °F
